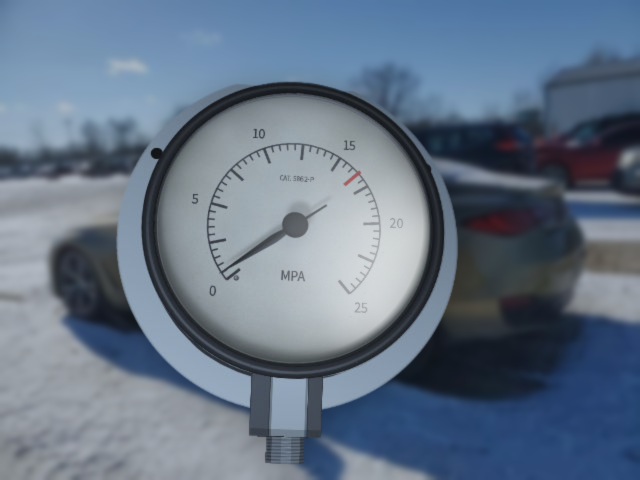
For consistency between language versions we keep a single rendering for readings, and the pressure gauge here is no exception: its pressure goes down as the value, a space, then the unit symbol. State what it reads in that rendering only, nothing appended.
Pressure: 0.5 MPa
